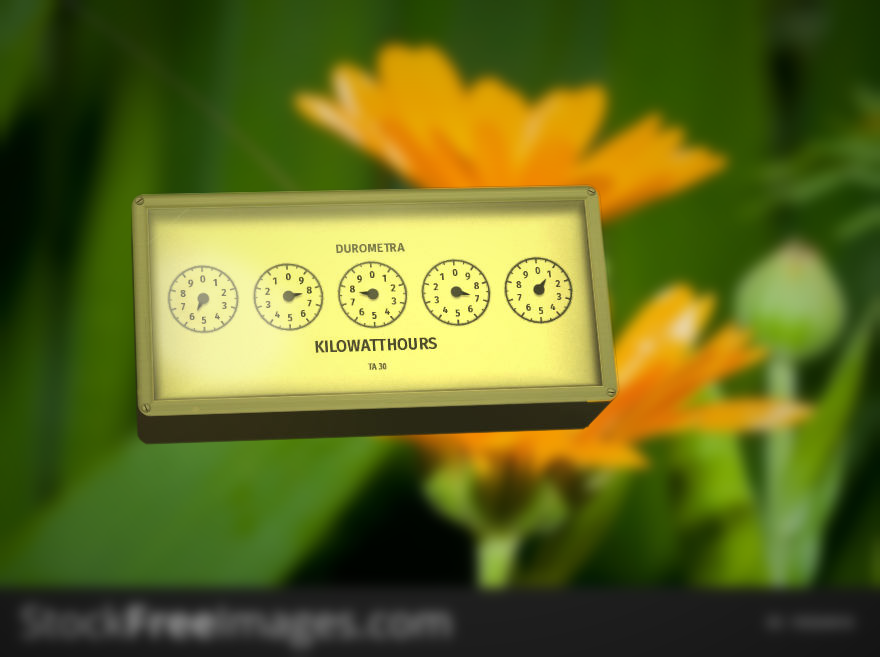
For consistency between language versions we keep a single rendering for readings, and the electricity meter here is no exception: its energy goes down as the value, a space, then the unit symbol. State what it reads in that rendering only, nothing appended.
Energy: 57771 kWh
